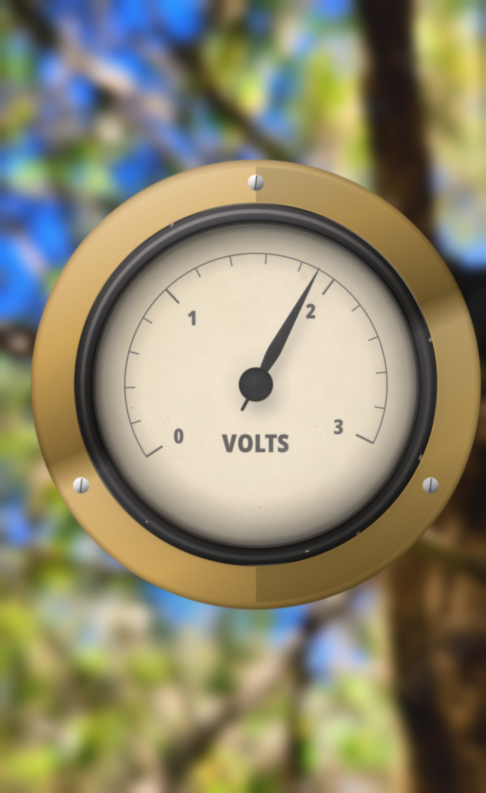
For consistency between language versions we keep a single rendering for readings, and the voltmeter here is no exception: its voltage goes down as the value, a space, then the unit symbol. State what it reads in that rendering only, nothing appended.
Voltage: 1.9 V
